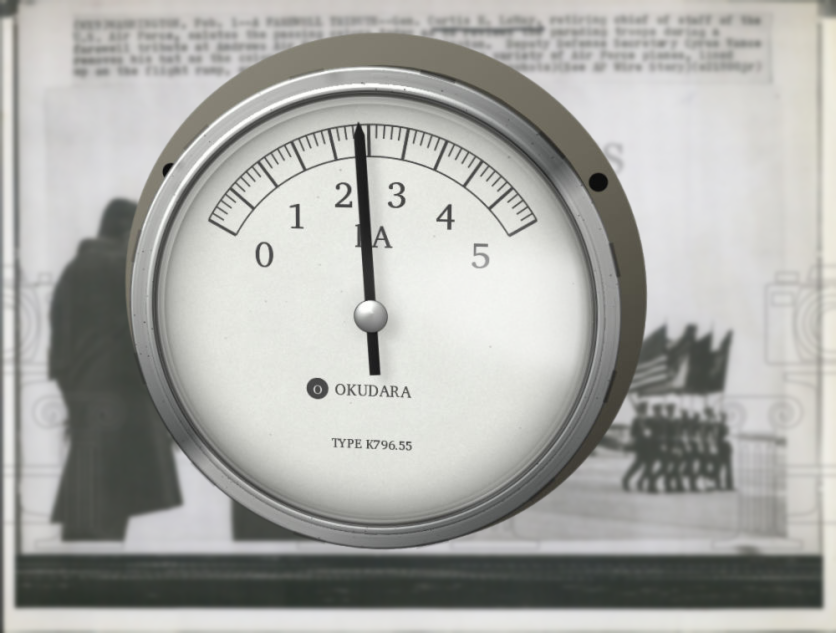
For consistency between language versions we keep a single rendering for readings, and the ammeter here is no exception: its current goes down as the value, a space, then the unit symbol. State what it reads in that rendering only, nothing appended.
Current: 2.4 kA
